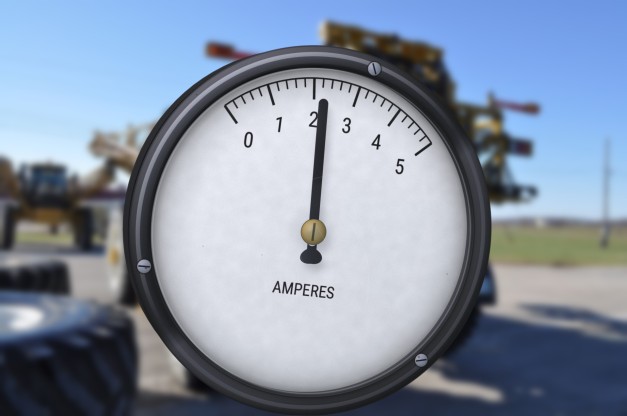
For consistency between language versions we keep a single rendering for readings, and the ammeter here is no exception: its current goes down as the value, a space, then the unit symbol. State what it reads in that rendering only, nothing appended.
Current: 2.2 A
